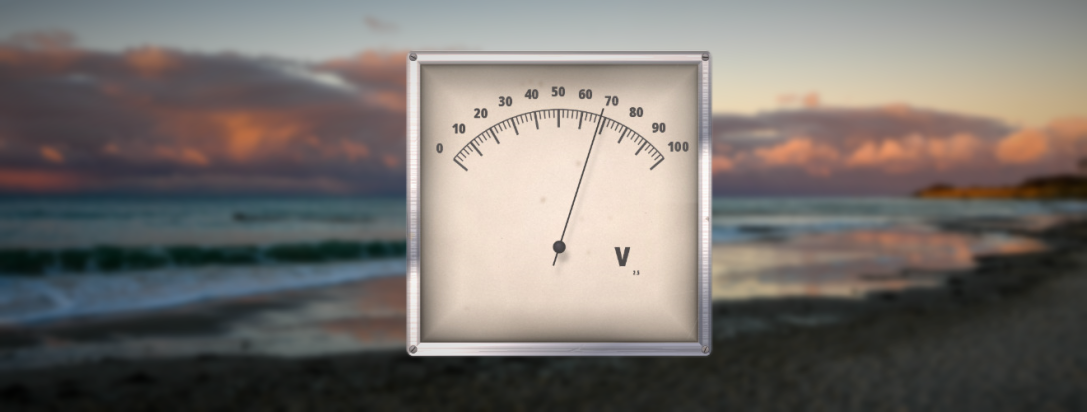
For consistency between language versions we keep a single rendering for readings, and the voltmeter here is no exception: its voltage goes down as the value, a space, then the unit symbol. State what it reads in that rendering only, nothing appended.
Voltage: 68 V
